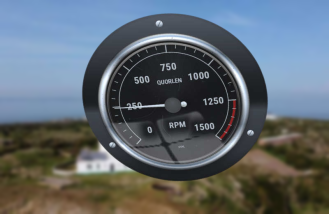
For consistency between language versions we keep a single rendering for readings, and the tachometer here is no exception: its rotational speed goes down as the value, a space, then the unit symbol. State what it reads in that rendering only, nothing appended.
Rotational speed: 250 rpm
